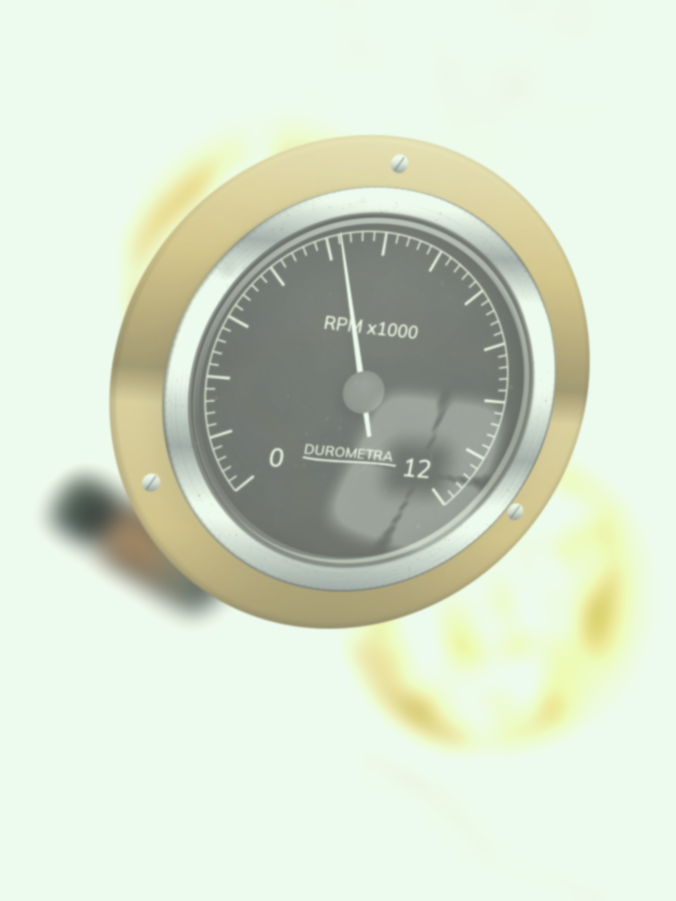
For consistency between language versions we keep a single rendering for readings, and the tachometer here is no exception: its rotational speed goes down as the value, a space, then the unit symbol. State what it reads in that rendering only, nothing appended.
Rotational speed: 5200 rpm
